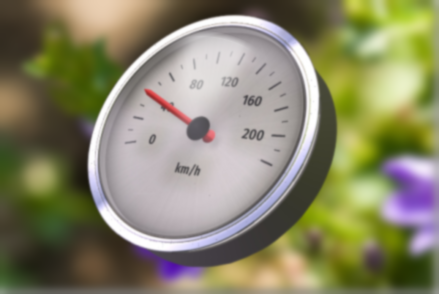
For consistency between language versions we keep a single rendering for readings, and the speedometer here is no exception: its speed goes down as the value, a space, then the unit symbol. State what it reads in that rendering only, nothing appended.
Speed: 40 km/h
